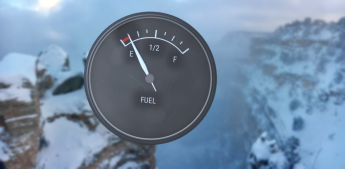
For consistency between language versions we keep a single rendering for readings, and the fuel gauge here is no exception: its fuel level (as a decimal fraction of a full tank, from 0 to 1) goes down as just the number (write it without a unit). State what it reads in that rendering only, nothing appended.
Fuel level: 0.125
